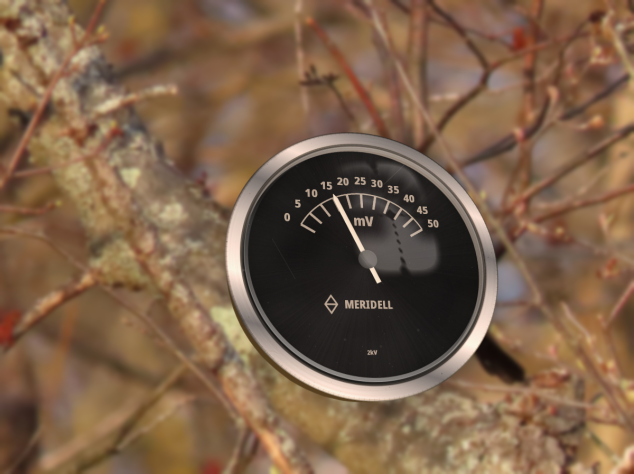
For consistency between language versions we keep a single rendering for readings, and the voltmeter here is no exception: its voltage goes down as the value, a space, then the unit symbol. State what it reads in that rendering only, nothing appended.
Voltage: 15 mV
